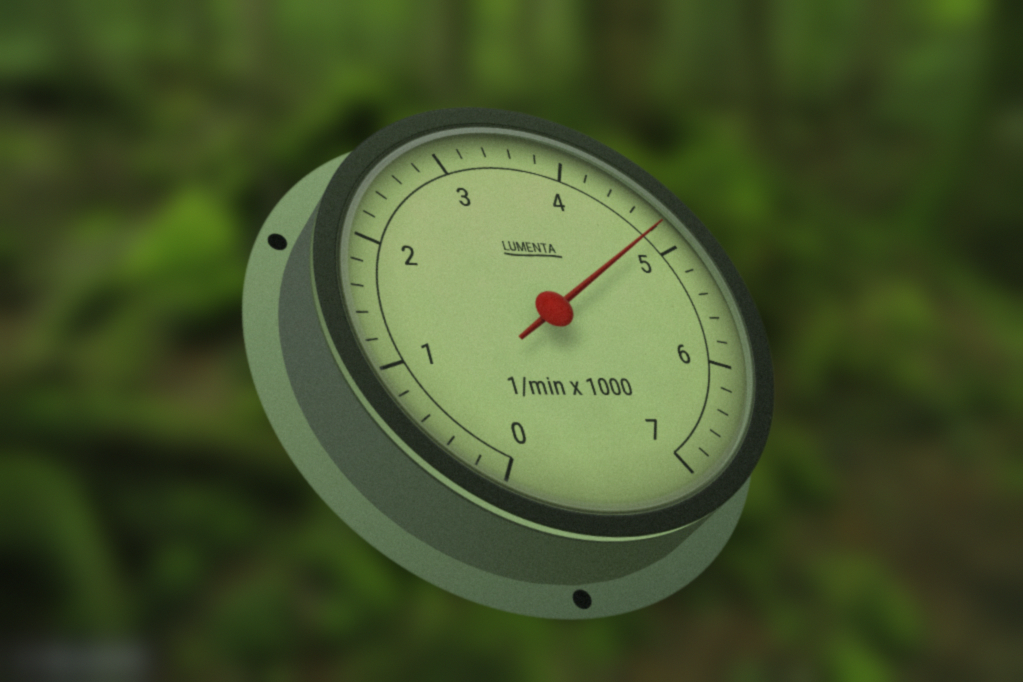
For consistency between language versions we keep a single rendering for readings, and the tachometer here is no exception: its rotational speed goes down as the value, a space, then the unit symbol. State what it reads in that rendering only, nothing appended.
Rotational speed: 4800 rpm
